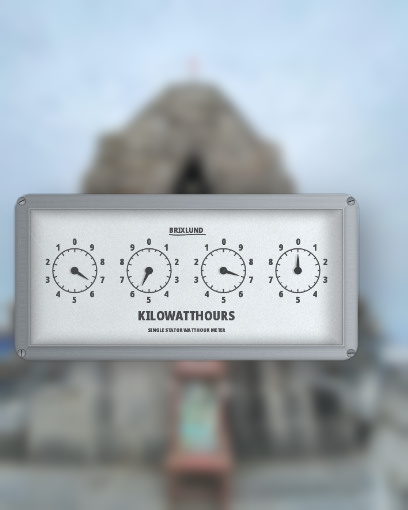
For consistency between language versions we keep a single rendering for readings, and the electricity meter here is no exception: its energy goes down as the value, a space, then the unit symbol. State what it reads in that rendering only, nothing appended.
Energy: 6570 kWh
